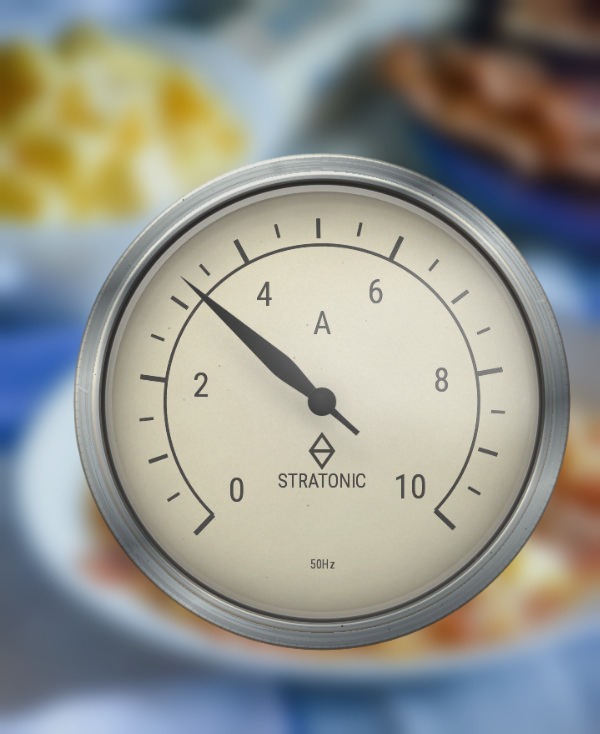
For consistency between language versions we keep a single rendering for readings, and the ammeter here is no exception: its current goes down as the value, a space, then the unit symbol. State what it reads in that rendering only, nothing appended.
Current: 3.25 A
